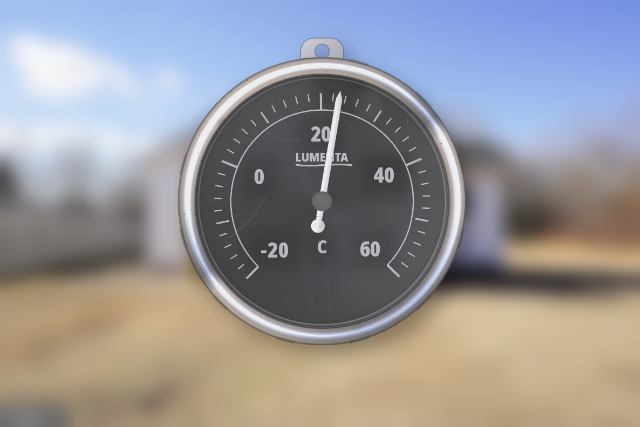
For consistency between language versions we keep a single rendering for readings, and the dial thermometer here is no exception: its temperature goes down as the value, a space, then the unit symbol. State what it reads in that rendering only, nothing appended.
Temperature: 23 °C
